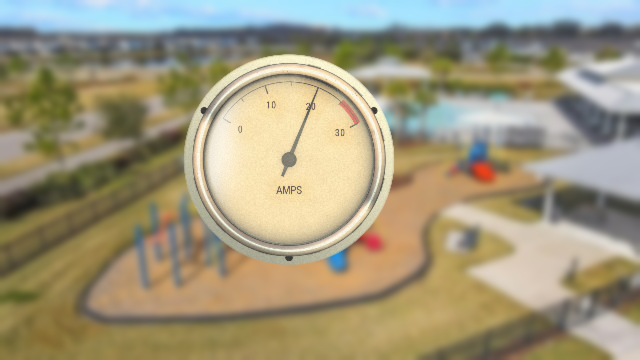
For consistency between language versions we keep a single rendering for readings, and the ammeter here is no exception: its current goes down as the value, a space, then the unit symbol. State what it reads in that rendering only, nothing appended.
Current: 20 A
